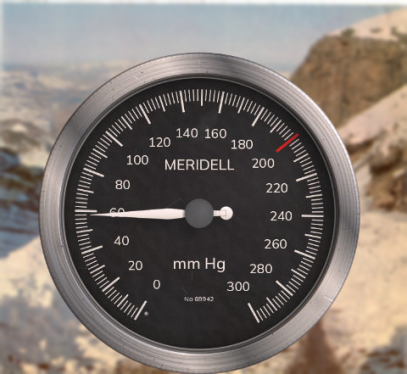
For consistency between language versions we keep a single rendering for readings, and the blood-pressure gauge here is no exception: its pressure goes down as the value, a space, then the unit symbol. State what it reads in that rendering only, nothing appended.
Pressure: 58 mmHg
